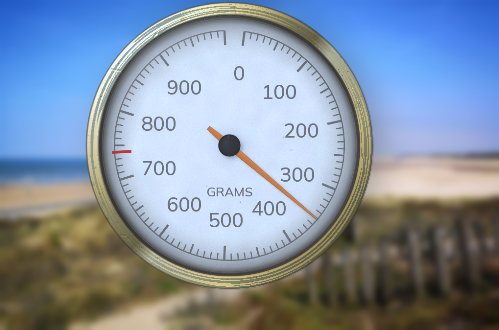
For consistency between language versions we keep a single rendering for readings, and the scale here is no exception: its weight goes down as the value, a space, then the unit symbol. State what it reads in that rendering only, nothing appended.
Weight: 350 g
